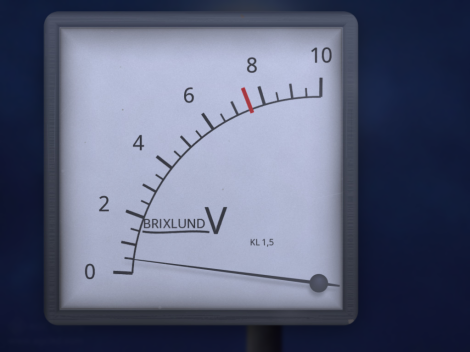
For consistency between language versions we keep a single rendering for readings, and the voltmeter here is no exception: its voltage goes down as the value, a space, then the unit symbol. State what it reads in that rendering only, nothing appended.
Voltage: 0.5 V
